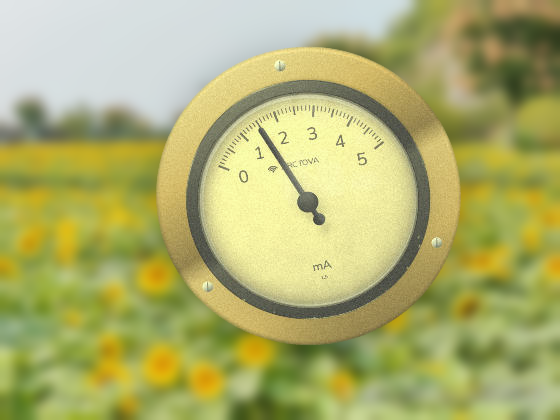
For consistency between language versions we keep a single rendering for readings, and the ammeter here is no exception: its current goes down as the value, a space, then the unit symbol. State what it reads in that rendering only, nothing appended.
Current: 1.5 mA
